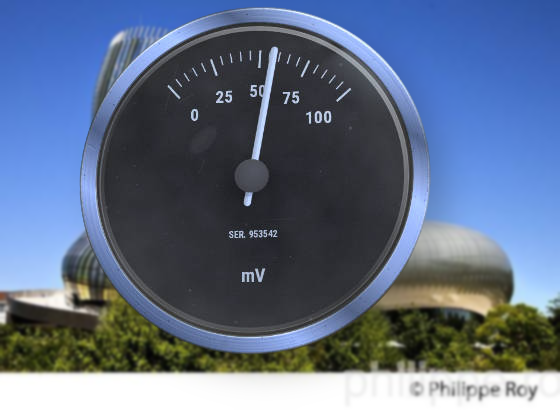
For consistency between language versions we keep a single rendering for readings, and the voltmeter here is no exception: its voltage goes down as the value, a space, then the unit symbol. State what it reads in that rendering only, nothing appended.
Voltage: 57.5 mV
